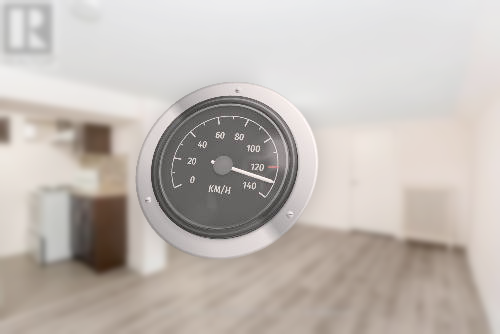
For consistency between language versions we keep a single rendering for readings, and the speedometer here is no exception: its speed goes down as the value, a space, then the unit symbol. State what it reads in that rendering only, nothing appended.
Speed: 130 km/h
